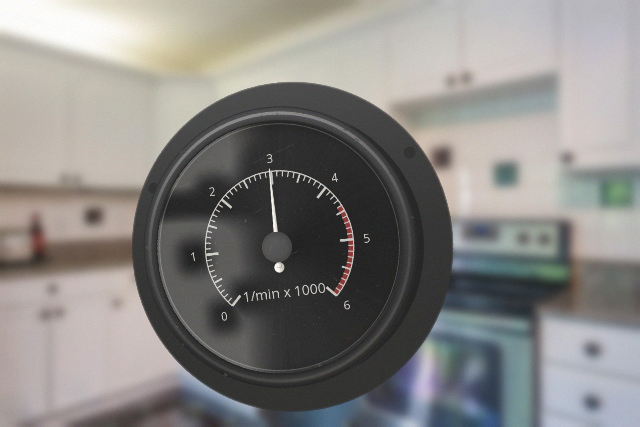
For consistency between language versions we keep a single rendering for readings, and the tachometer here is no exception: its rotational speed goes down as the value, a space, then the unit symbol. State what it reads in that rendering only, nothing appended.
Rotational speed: 3000 rpm
